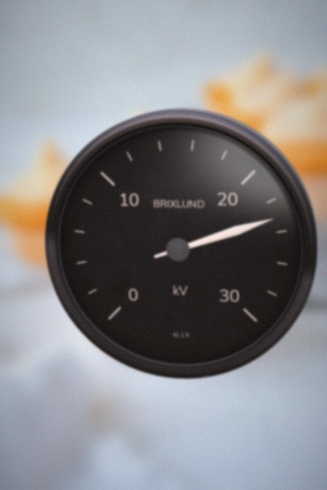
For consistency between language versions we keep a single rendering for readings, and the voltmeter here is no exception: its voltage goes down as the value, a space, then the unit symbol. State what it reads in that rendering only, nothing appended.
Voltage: 23 kV
